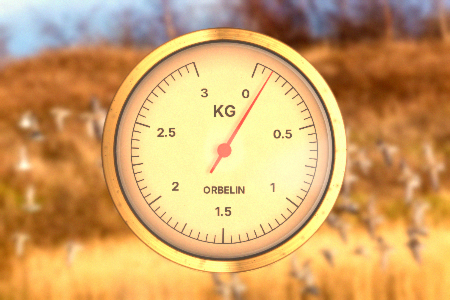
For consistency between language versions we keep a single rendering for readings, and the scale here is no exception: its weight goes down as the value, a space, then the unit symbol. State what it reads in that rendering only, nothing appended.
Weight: 0.1 kg
